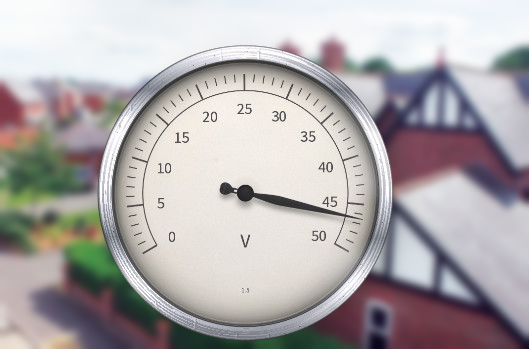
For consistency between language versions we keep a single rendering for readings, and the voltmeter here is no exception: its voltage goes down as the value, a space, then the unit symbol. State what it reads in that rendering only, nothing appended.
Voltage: 46.5 V
